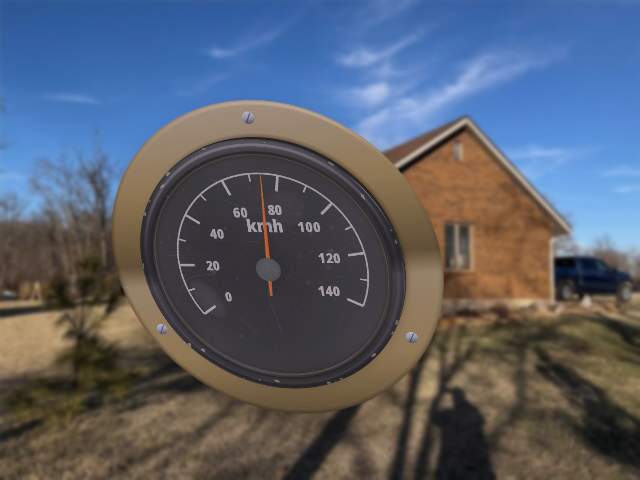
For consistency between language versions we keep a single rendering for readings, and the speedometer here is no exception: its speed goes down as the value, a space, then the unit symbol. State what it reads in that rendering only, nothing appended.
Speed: 75 km/h
